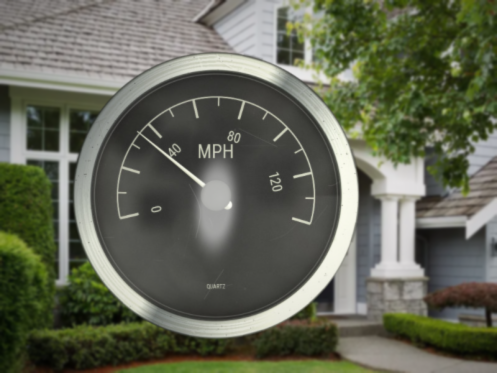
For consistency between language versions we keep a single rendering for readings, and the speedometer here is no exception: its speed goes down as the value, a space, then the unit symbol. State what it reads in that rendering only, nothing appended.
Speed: 35 mph
